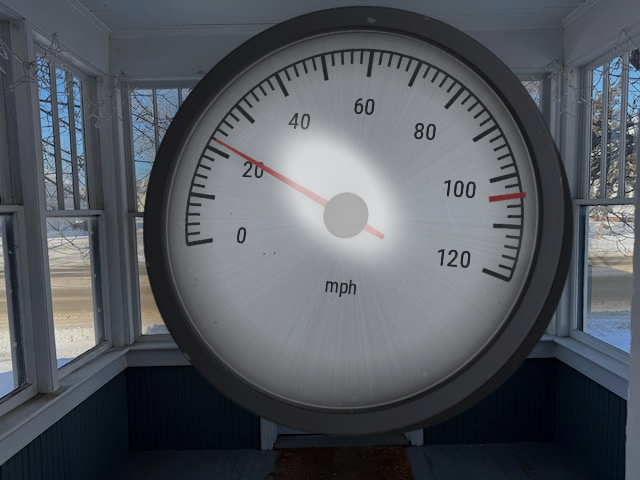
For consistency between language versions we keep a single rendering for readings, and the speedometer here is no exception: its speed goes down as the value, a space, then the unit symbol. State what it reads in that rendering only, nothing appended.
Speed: 22 mph
